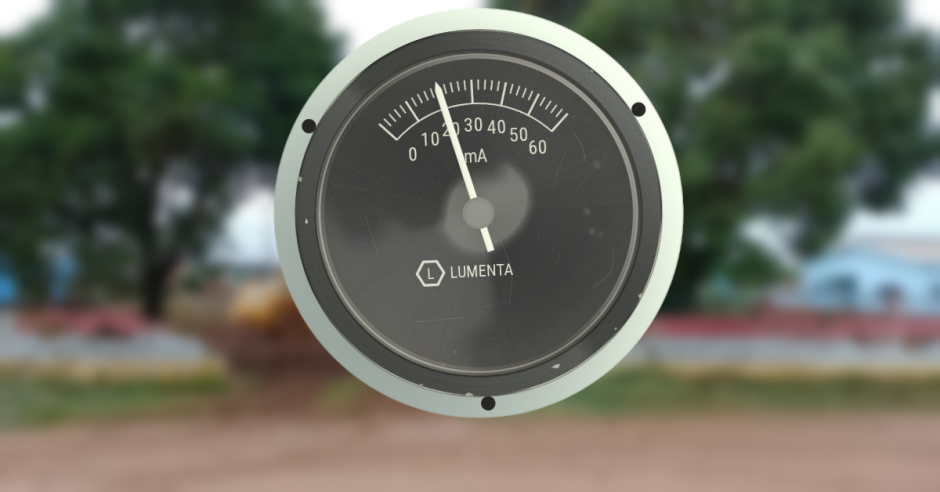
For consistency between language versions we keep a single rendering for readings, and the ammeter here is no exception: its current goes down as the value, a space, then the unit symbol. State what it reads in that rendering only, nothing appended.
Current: 20 mA
